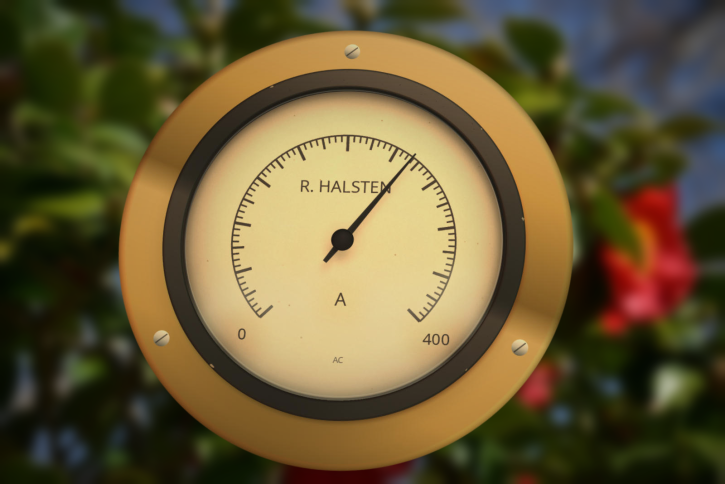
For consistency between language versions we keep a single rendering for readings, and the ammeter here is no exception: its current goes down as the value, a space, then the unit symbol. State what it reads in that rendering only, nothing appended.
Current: 255 A
